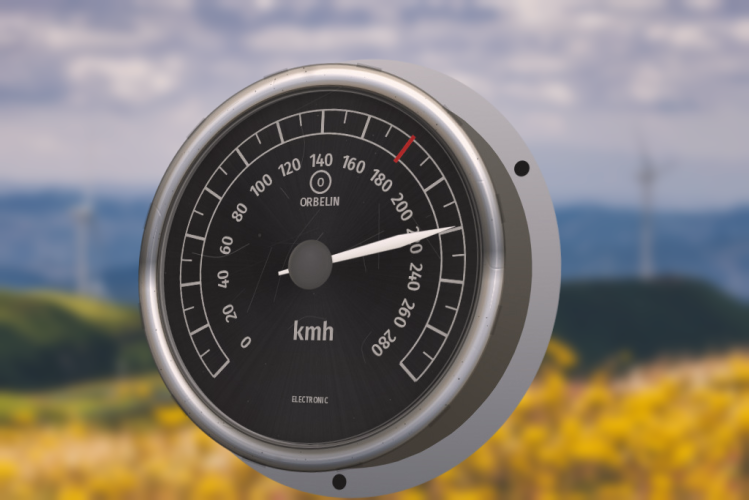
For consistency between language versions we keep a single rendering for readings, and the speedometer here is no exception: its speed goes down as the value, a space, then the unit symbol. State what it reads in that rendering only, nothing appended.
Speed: 220 km/h
